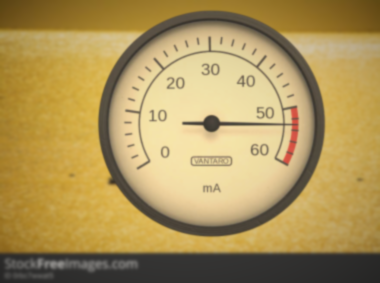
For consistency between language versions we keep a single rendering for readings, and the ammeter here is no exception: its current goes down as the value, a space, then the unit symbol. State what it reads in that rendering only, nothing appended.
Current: 53 mA
